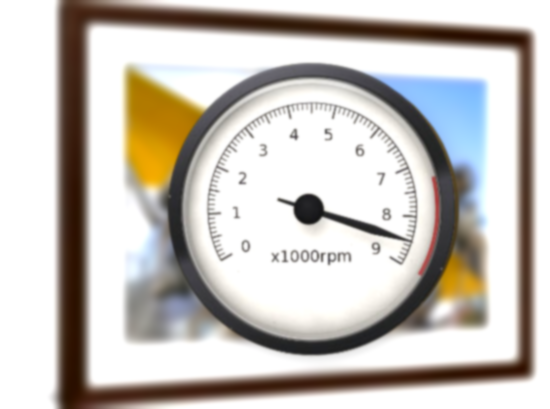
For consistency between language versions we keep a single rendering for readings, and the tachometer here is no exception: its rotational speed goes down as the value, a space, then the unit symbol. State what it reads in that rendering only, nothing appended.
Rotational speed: 8500 rpm
